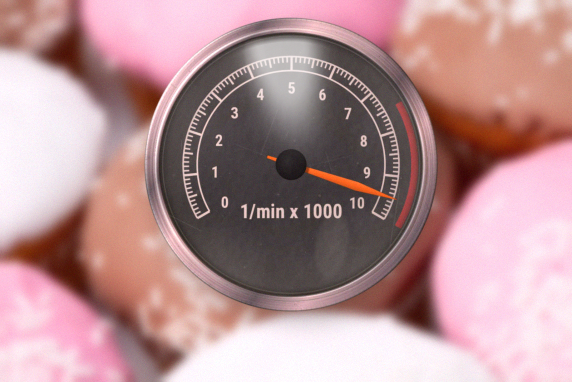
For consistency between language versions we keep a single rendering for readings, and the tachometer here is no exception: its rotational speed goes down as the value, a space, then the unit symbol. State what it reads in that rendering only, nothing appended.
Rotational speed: 9500 rpm
